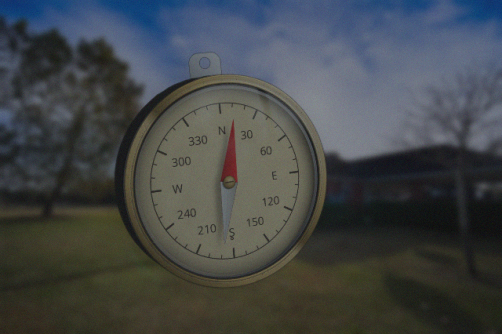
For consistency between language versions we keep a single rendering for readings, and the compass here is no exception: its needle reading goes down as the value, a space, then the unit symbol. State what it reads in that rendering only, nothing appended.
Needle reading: 10 °
